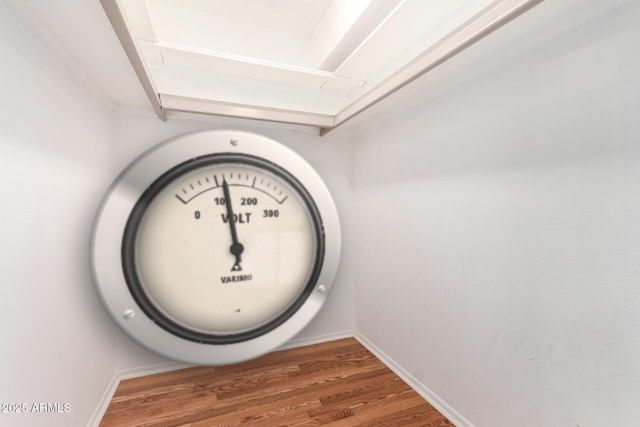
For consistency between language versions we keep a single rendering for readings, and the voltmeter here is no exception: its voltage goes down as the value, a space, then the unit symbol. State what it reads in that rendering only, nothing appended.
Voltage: 120 V
